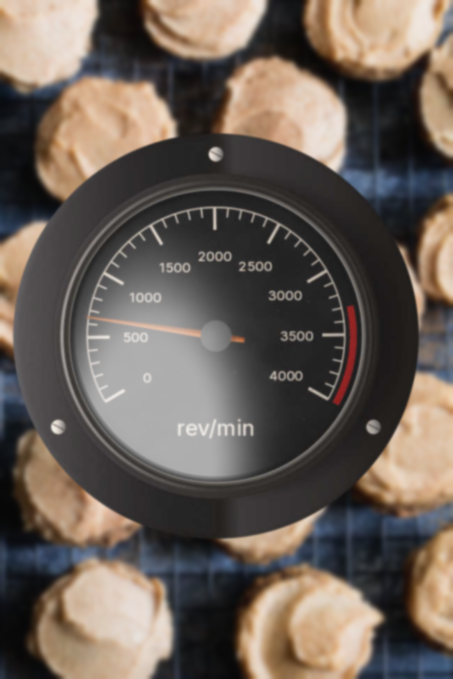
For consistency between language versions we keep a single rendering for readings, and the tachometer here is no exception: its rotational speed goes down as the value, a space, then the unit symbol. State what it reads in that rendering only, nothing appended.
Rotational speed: 650 rpm
